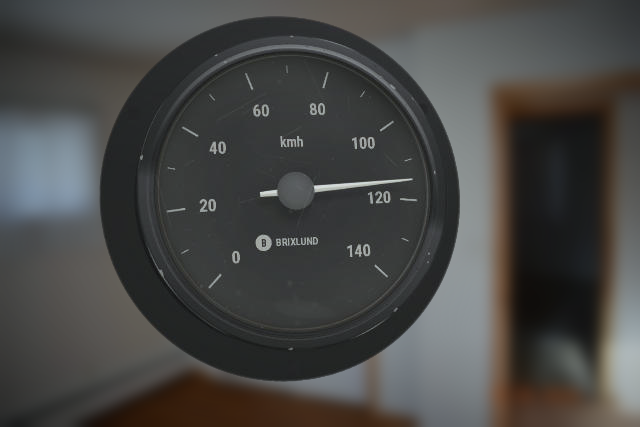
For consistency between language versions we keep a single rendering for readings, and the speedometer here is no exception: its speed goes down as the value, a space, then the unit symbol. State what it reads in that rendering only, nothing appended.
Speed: 115 km/h
